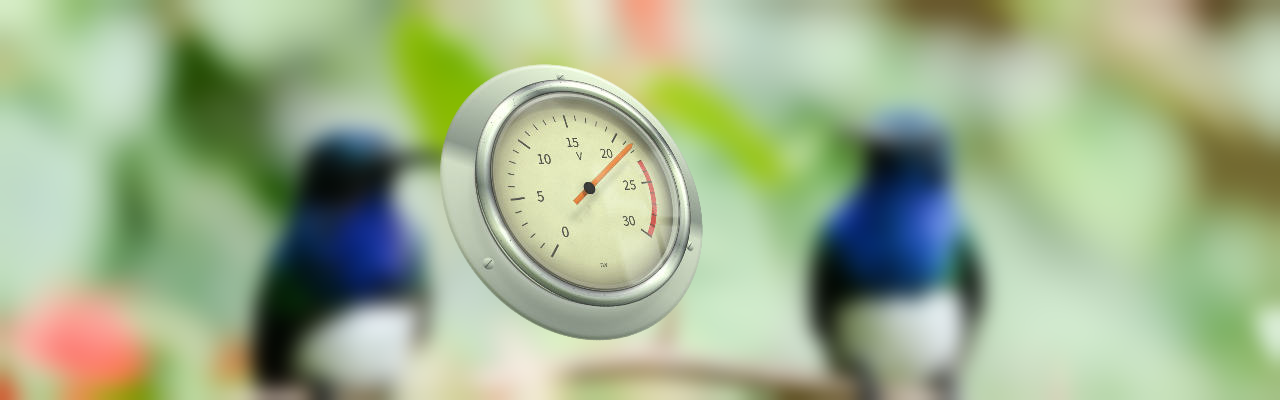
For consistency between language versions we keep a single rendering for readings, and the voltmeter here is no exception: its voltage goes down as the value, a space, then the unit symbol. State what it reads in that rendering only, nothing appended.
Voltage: 21.5 V
